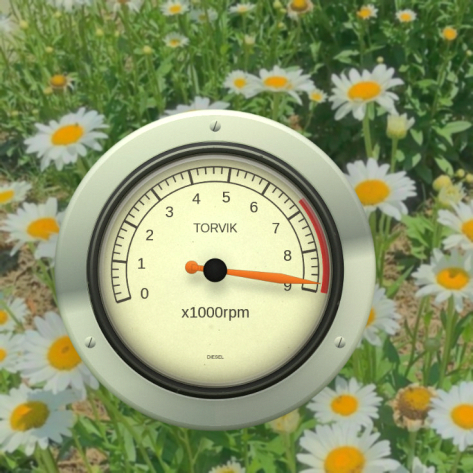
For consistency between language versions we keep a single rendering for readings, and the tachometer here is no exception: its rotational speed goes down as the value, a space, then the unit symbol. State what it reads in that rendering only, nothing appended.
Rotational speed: 8800 rpm
